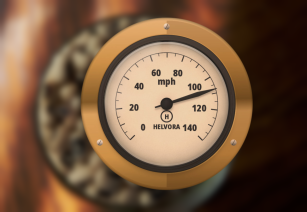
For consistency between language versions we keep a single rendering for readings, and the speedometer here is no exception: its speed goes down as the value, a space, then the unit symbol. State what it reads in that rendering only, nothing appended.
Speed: 107.5 mph
